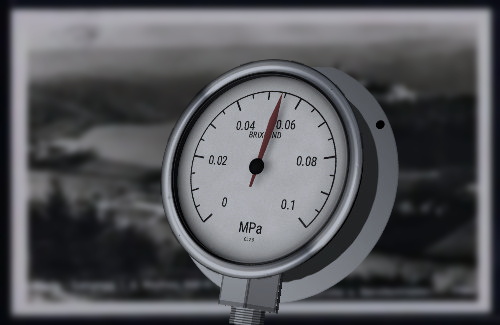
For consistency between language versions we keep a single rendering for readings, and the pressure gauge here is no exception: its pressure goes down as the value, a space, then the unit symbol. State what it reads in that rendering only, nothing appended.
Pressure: 0.055 MPa
